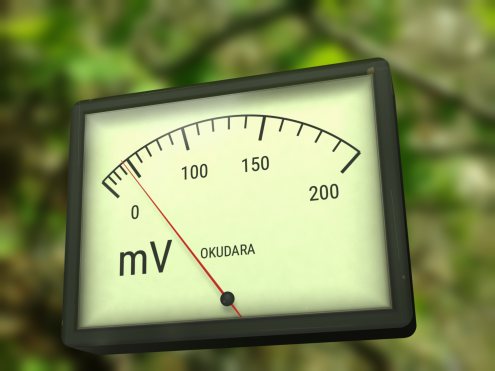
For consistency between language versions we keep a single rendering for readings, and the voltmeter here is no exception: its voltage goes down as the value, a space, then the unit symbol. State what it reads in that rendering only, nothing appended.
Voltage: 45 mV
